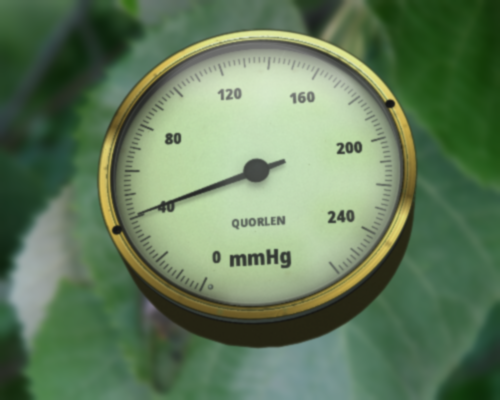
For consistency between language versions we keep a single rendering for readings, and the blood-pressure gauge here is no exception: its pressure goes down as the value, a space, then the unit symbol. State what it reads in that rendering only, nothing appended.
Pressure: 40 mmHg
